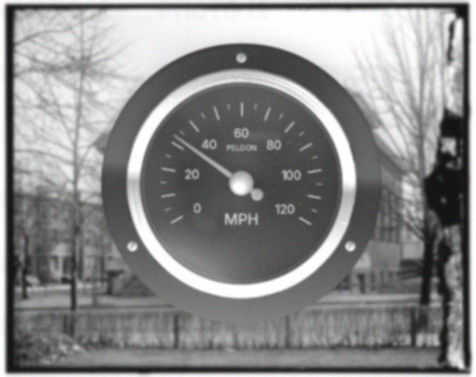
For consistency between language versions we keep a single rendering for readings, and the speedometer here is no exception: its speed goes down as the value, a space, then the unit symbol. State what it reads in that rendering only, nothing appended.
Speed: 32.5 mph
